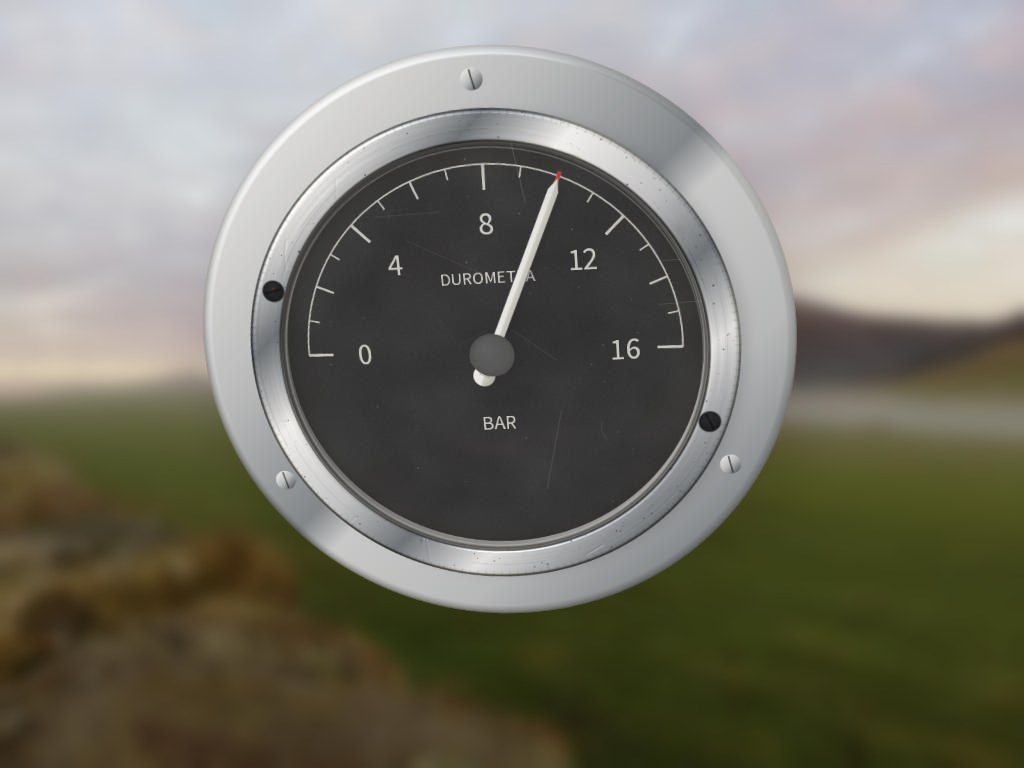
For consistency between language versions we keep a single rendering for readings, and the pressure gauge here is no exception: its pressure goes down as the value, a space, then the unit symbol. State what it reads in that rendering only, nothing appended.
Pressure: 10 bar
